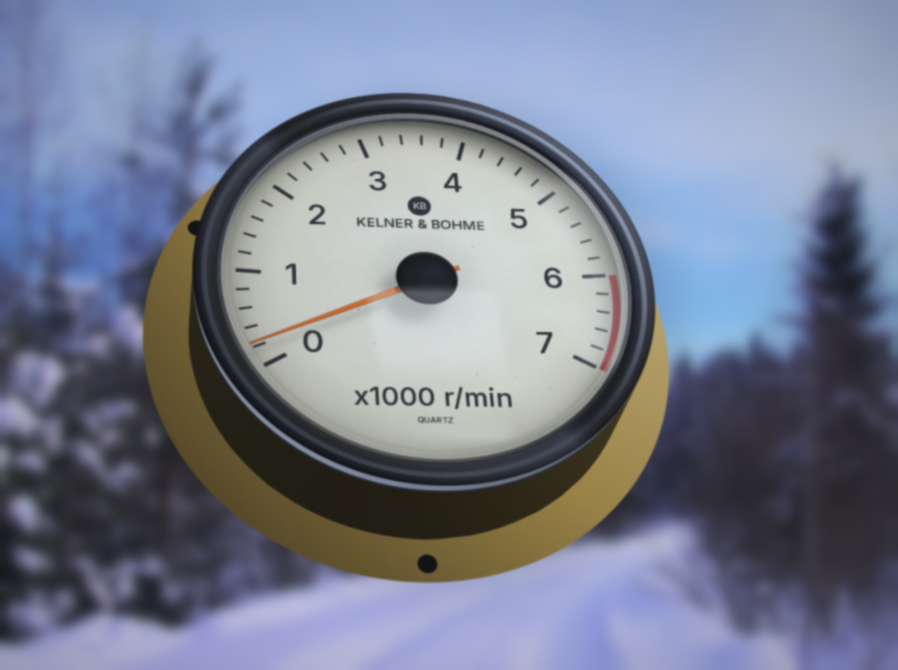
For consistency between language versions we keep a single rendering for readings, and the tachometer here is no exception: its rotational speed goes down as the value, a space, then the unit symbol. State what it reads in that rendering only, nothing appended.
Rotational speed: 200 rpm
